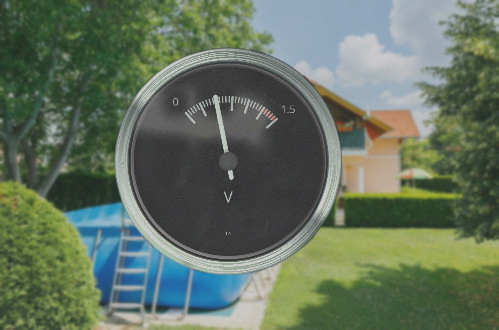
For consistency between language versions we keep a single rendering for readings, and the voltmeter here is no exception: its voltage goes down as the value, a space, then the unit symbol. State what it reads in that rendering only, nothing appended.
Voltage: 0.5 V
